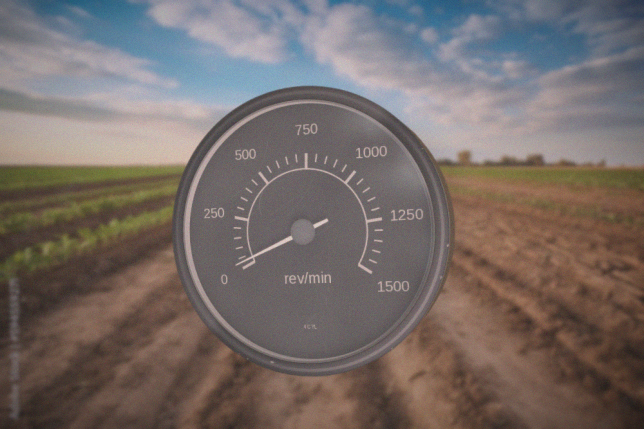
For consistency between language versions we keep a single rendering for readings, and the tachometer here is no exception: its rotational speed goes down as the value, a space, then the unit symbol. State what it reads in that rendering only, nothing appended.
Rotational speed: 25 rpm
